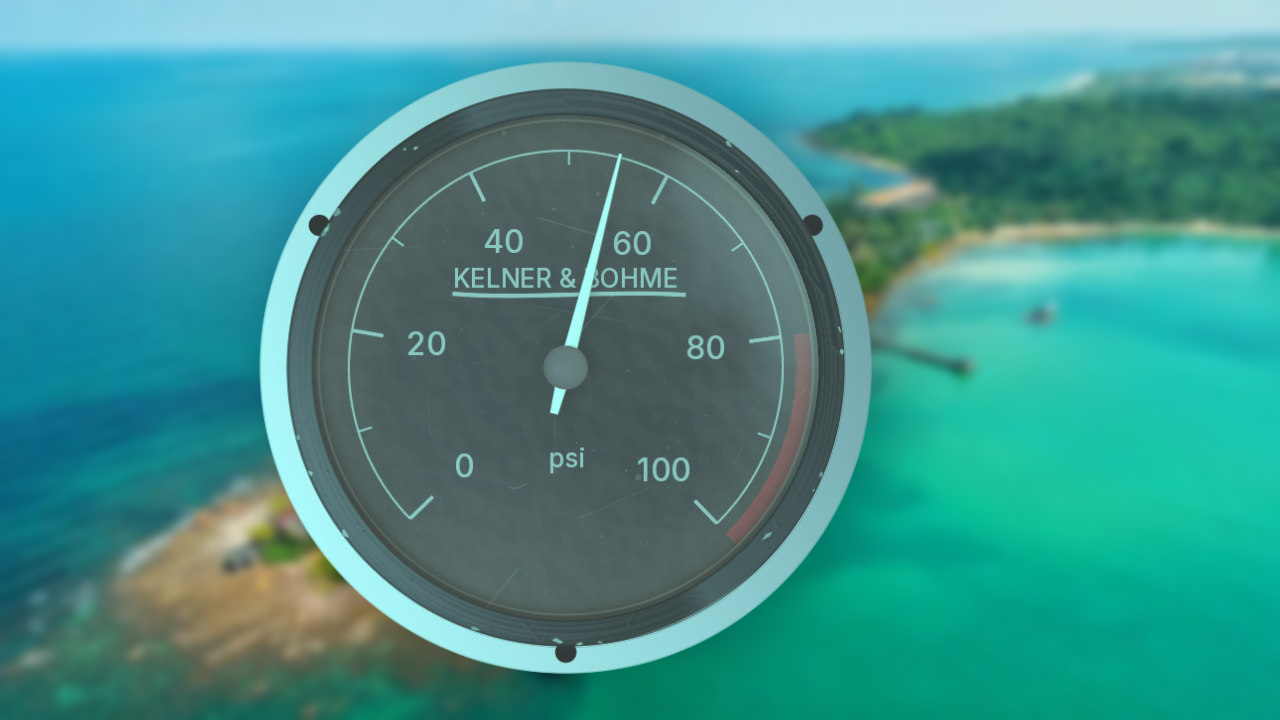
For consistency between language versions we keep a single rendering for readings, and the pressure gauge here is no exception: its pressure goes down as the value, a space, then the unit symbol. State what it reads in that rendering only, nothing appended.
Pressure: 55 psi
